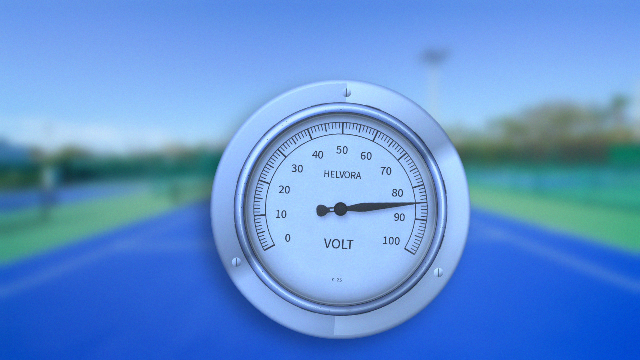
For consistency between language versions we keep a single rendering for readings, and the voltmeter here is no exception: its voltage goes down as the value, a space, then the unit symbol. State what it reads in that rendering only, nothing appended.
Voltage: 85 V
